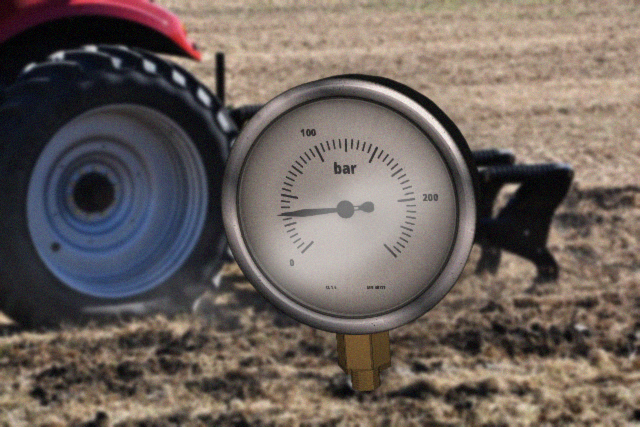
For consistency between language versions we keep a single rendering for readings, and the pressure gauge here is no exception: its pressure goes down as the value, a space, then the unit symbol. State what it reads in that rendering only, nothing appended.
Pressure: 35 bar
